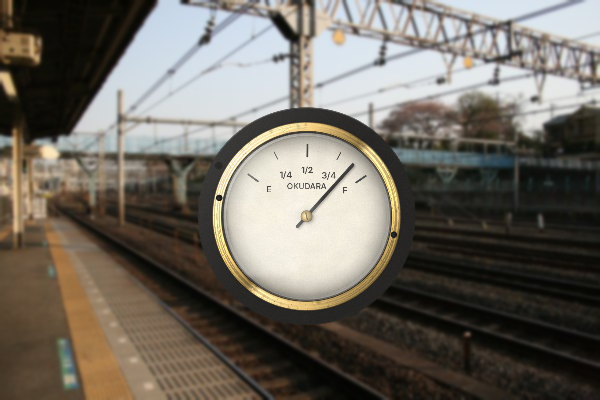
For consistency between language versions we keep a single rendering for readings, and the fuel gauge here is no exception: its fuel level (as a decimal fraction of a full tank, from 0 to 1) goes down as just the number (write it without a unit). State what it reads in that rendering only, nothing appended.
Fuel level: 0.875
